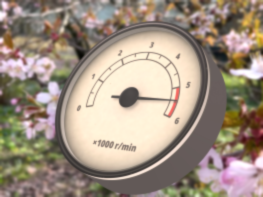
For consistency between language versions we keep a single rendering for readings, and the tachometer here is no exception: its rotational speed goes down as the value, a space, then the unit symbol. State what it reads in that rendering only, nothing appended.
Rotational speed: 5500 rpm
